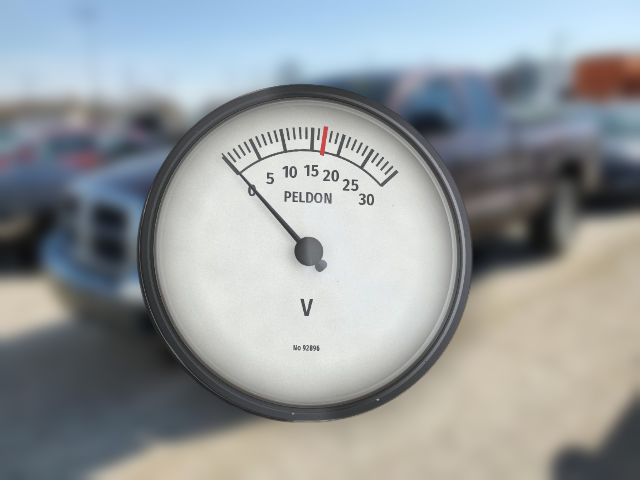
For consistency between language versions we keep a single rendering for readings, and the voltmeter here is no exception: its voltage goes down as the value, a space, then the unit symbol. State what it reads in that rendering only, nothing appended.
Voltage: 0 V
